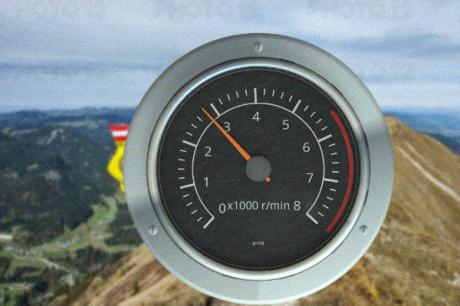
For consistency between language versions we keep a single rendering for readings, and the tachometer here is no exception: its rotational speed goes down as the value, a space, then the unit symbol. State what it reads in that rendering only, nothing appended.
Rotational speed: 2800 rpm
